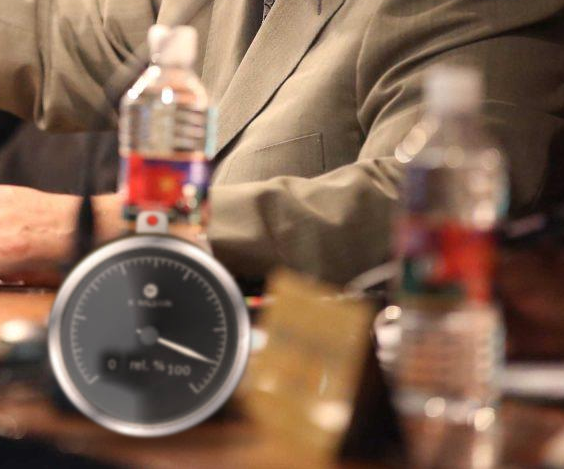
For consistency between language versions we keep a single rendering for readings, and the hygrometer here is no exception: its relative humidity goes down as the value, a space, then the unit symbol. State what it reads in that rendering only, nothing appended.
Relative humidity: 90 %
